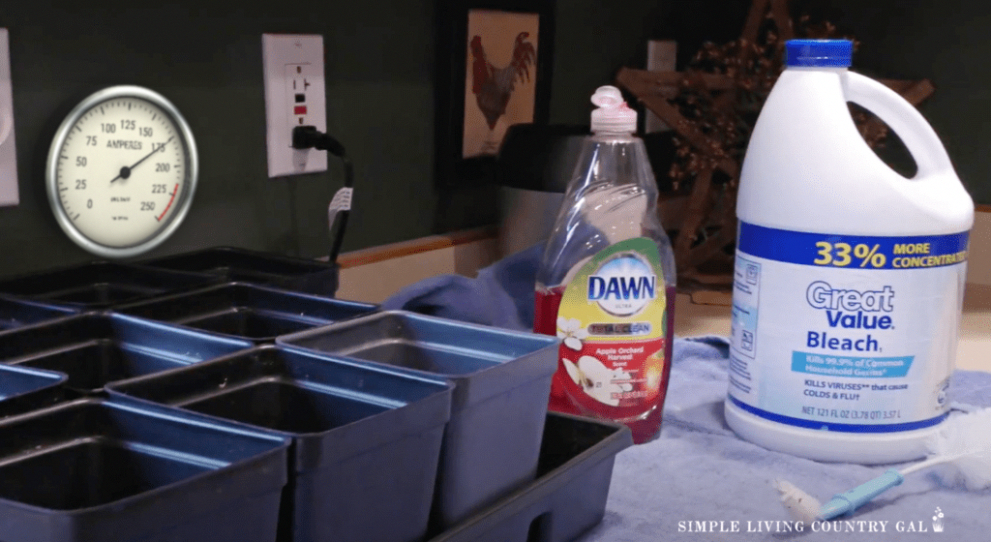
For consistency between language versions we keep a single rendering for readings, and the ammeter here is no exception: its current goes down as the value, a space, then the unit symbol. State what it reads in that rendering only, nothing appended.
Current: 175 A
